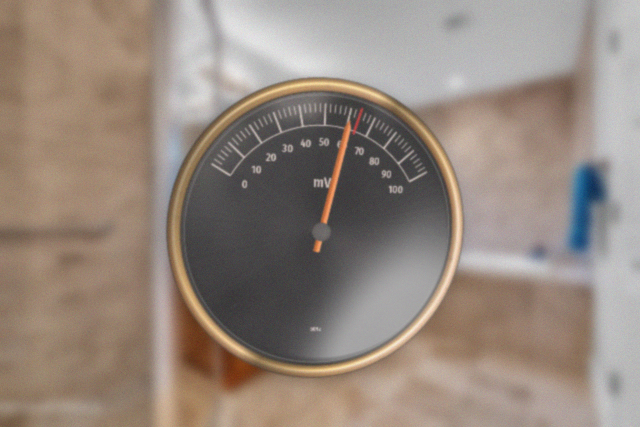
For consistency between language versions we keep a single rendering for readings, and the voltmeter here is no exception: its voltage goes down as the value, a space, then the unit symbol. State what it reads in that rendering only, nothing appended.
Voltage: 60 mV
